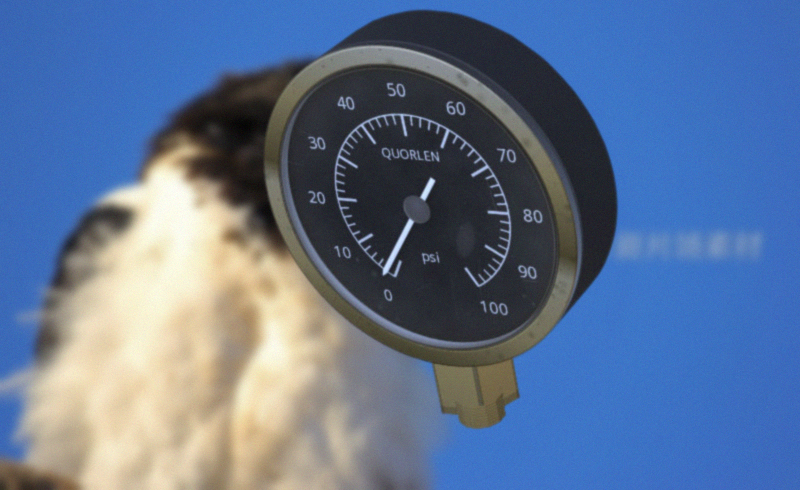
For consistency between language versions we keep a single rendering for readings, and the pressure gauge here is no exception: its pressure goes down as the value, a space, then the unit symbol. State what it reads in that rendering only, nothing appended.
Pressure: 2 psi
